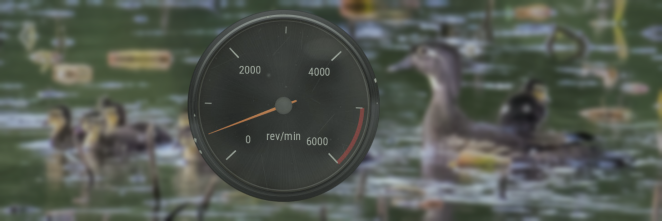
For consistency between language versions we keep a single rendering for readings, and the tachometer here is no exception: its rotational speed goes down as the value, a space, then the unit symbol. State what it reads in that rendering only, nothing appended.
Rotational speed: 500 rpm
